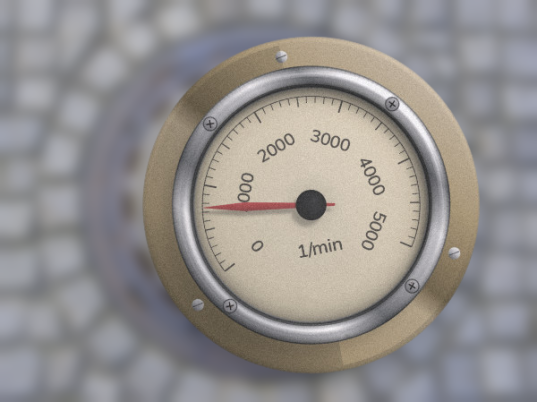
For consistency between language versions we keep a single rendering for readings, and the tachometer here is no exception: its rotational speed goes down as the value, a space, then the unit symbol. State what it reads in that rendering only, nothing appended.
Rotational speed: 750 rpm
